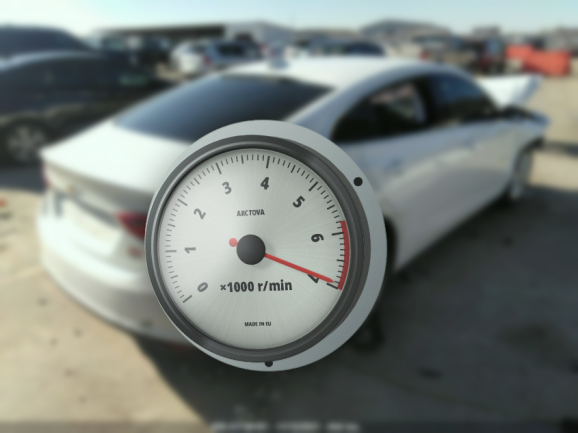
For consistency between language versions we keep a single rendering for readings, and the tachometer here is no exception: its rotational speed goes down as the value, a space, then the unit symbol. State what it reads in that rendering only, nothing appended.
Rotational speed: 6900 rpm
